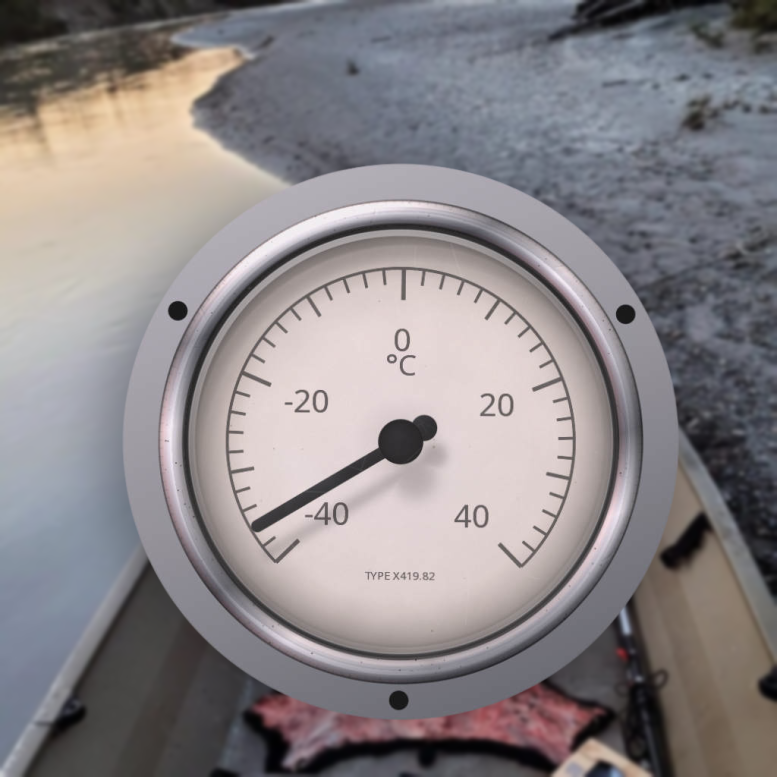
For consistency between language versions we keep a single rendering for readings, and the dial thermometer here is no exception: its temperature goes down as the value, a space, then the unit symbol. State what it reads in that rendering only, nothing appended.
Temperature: -36 °C
